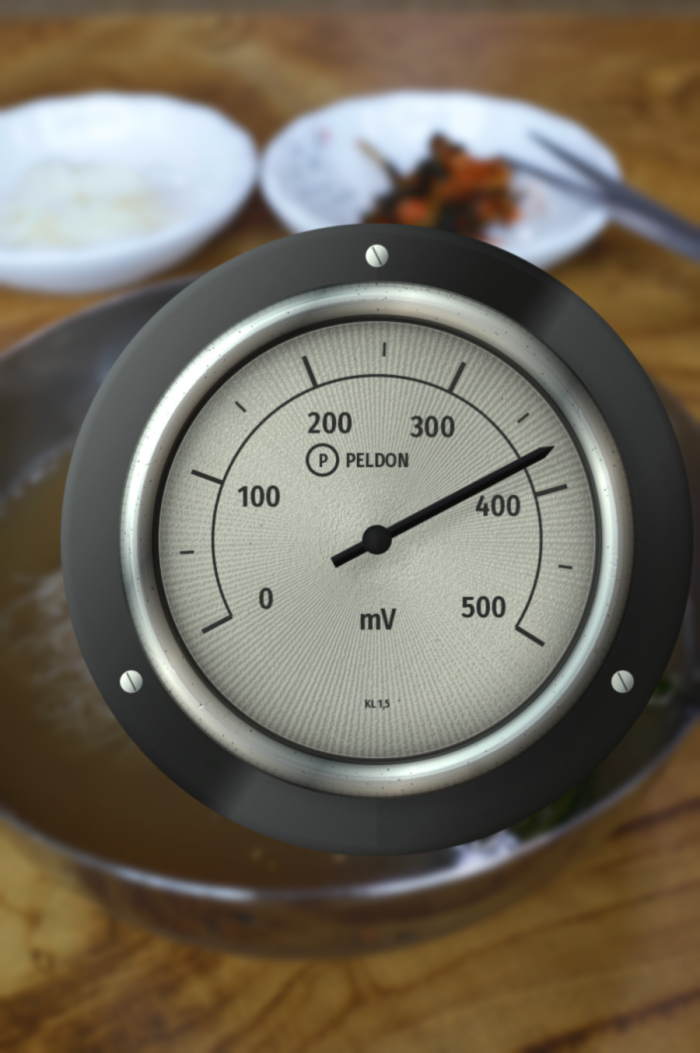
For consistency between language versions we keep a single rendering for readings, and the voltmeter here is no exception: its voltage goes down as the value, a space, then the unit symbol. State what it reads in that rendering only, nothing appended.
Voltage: 375 mV
